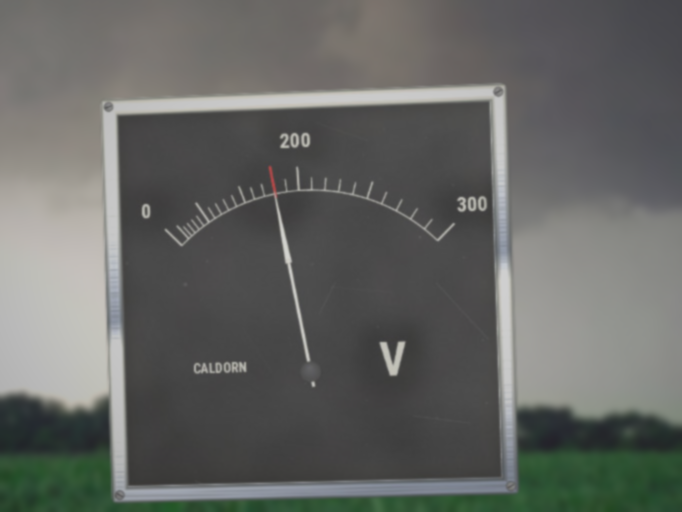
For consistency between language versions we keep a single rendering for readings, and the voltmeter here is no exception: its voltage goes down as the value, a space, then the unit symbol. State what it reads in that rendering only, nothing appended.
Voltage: 180 V
